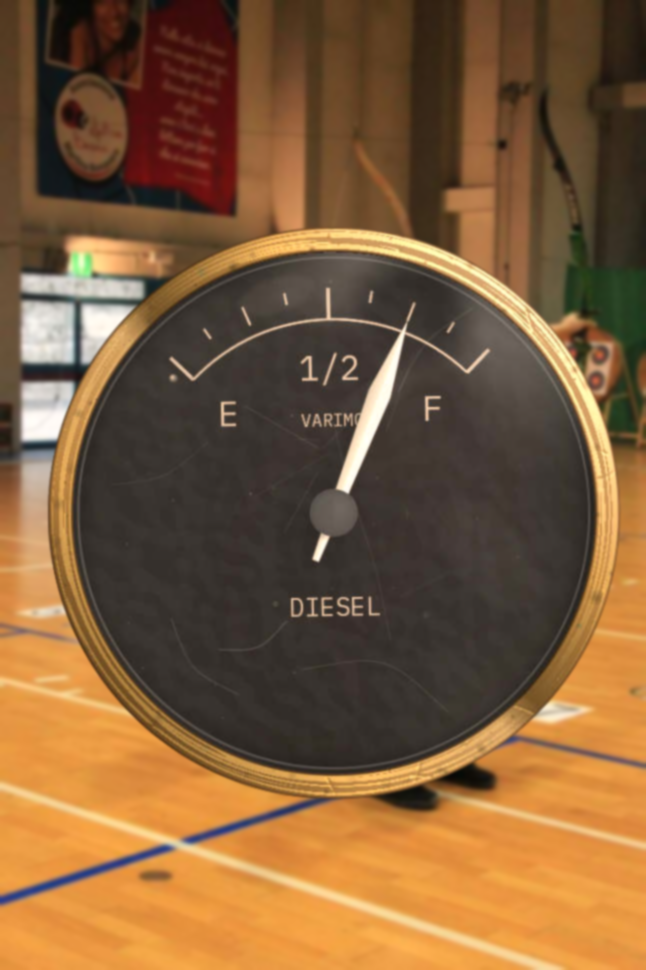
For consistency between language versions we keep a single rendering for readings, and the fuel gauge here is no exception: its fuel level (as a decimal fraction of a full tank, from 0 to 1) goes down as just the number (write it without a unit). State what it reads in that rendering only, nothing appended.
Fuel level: 0.75
